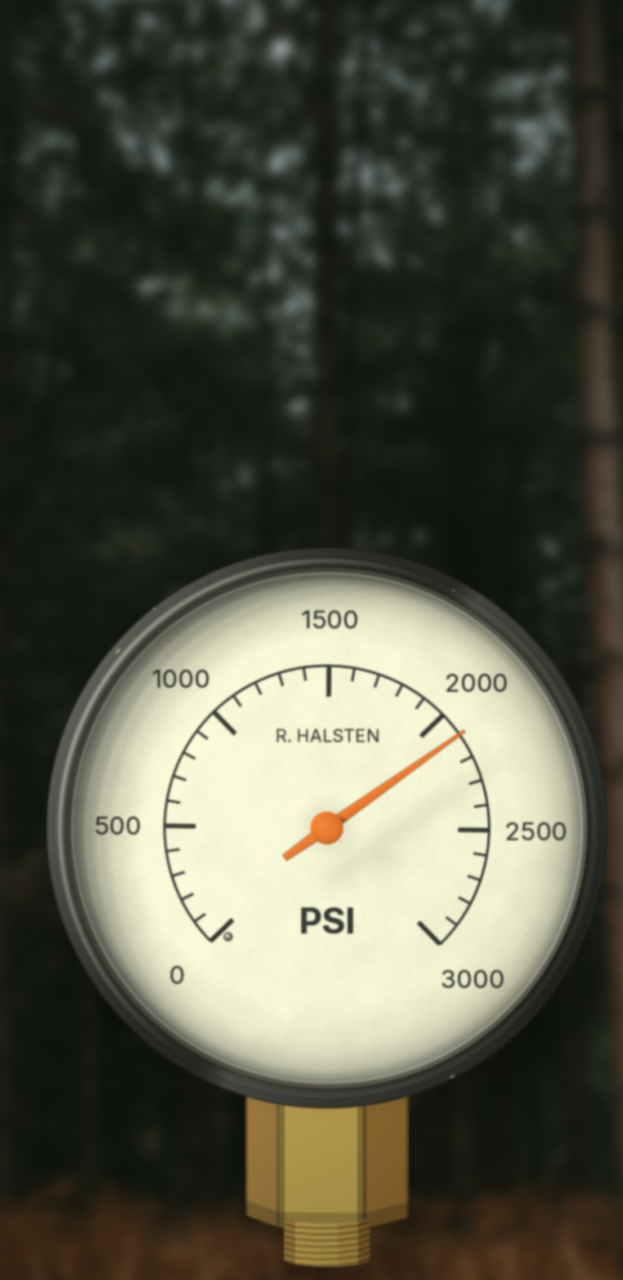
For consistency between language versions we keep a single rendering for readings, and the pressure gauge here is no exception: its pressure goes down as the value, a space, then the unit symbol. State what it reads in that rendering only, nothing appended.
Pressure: 2100 psi
